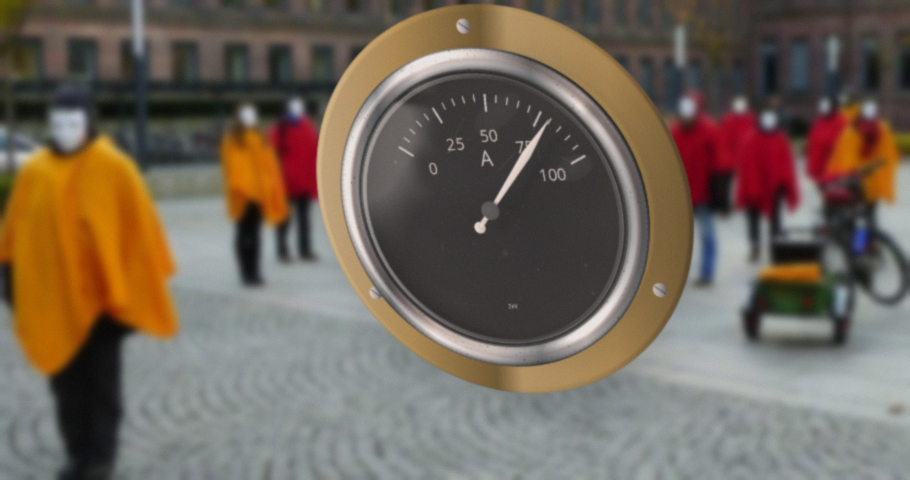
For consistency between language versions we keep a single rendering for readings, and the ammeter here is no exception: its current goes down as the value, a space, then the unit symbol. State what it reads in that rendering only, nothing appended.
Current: 80 A
